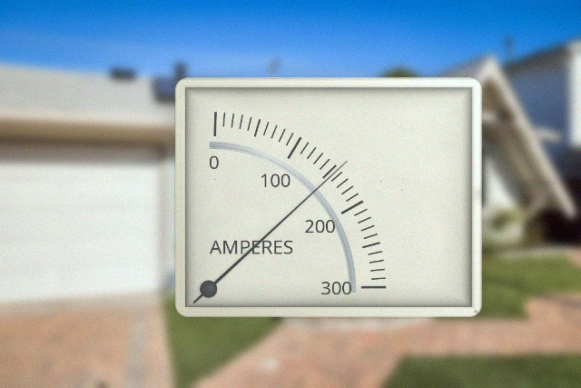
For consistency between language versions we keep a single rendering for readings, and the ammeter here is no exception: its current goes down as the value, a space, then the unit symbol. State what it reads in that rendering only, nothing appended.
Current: 155 A
